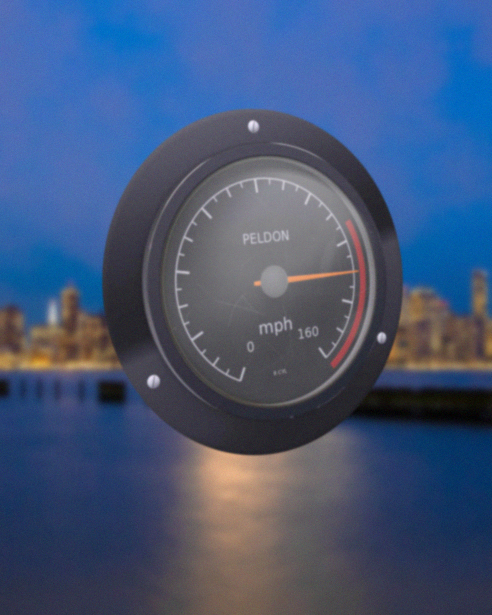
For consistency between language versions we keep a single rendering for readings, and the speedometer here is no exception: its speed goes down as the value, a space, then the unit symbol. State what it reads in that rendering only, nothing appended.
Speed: 130 mph
